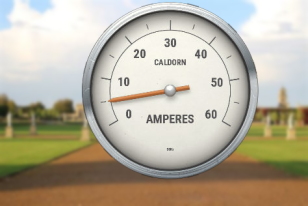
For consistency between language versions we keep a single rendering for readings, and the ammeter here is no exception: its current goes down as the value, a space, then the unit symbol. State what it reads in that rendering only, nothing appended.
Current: 5 A
